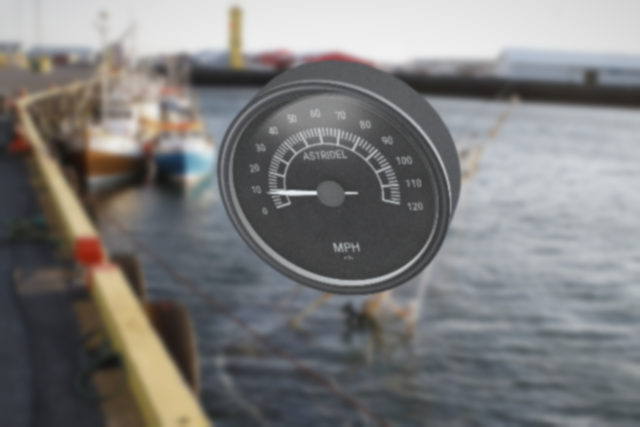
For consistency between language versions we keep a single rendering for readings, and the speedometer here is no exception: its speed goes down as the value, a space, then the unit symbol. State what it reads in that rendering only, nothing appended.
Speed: 10 mph
